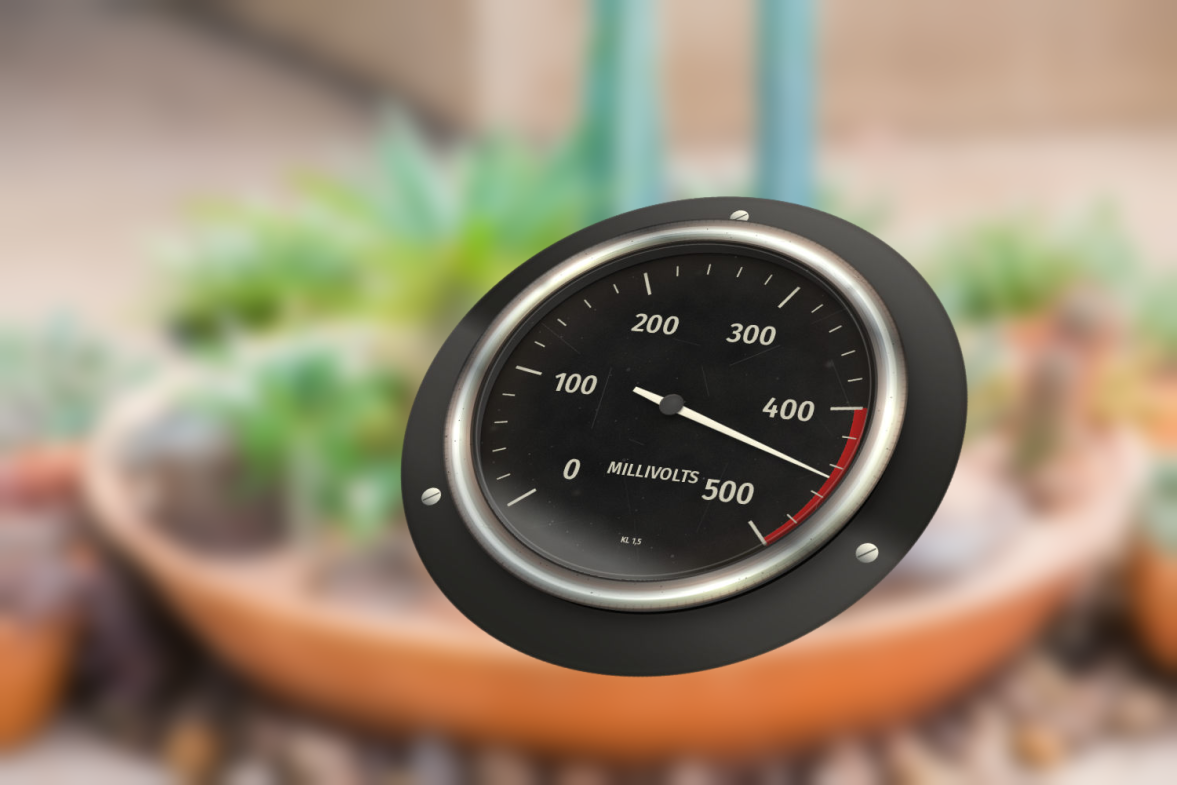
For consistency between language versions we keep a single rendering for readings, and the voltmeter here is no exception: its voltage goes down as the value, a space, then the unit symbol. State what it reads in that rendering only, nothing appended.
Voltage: 450 mV
